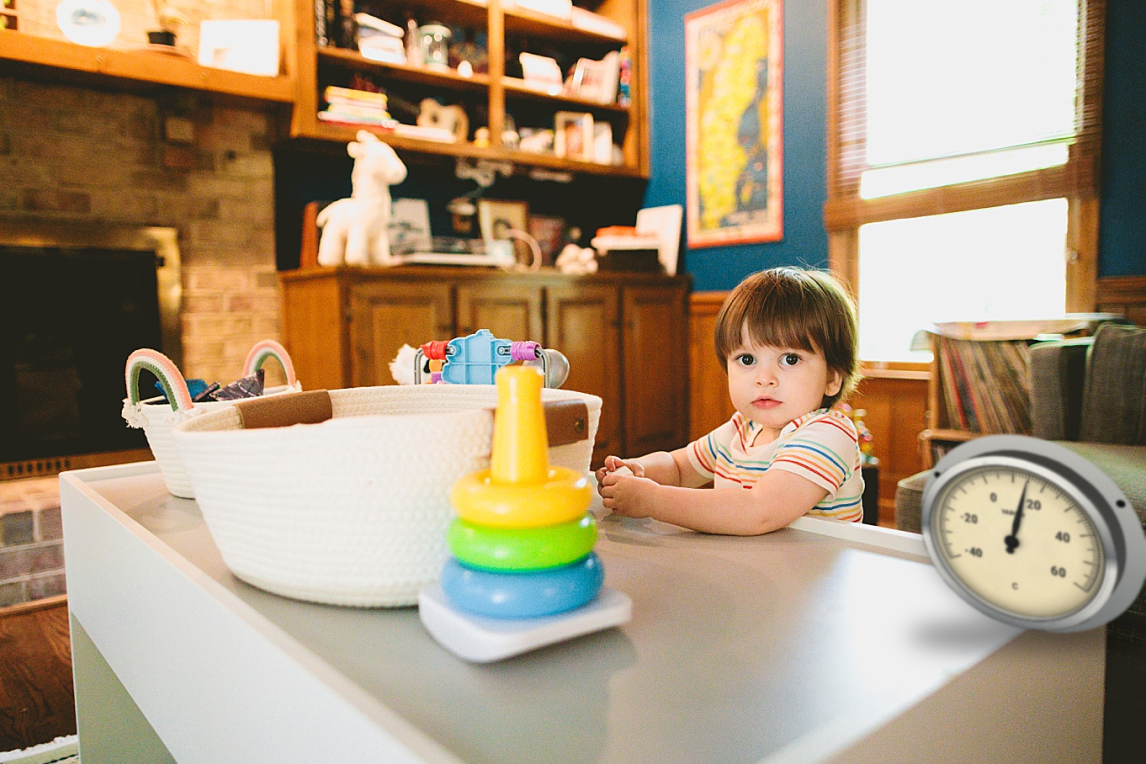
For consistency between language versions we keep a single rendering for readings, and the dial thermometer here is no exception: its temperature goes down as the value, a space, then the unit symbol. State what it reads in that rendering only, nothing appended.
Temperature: 15 °C
